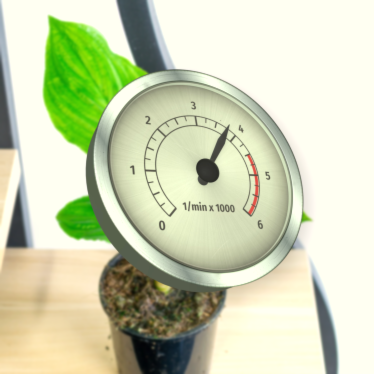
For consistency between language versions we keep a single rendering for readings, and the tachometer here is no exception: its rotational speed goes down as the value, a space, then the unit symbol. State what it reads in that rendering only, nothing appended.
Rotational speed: 3750 rpm
